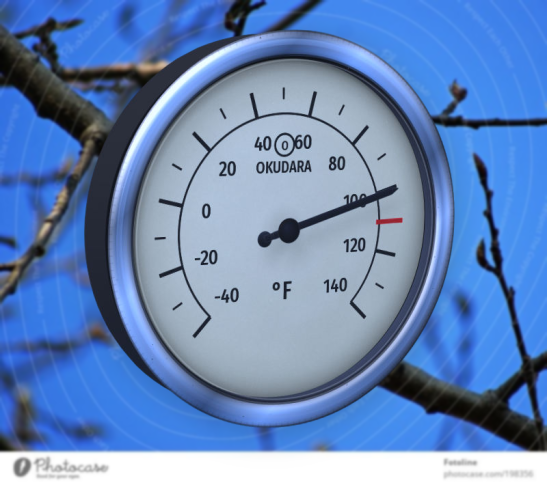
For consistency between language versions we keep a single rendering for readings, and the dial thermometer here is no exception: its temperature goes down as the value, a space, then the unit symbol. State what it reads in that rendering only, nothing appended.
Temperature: 100 °F
